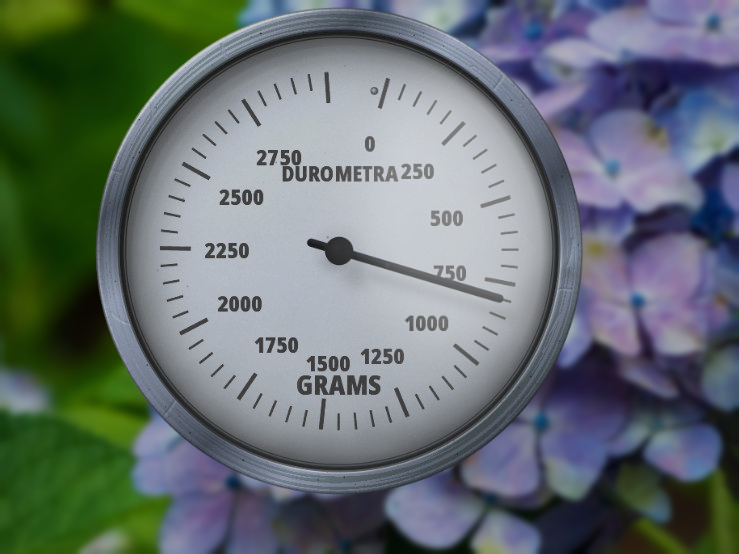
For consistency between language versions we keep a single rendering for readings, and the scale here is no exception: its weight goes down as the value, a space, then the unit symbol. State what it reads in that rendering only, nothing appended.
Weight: 800 g
